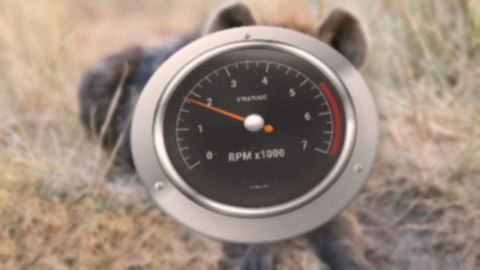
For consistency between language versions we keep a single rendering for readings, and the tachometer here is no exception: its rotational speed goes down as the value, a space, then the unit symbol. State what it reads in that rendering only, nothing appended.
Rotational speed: 1750 rpm
